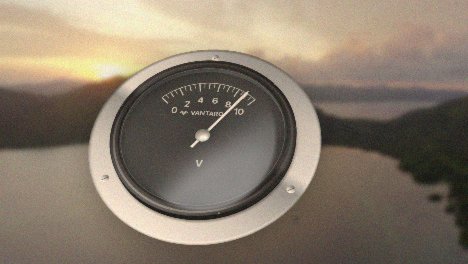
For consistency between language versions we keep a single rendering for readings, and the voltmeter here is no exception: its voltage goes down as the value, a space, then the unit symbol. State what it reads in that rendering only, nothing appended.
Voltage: 9 V
